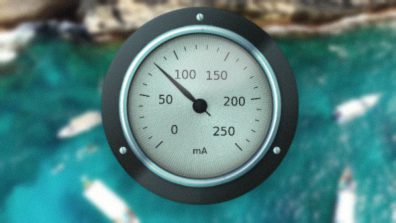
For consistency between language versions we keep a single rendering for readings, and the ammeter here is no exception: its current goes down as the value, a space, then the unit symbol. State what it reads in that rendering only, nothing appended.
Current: 80 mA
